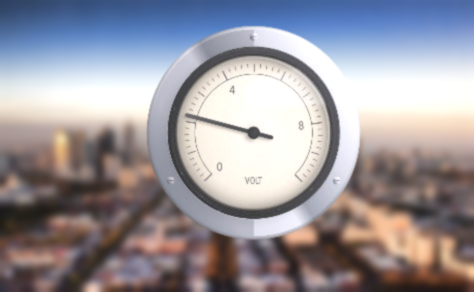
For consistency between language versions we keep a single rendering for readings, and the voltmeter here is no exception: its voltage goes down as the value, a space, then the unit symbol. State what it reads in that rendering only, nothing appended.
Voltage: 2.2 V
